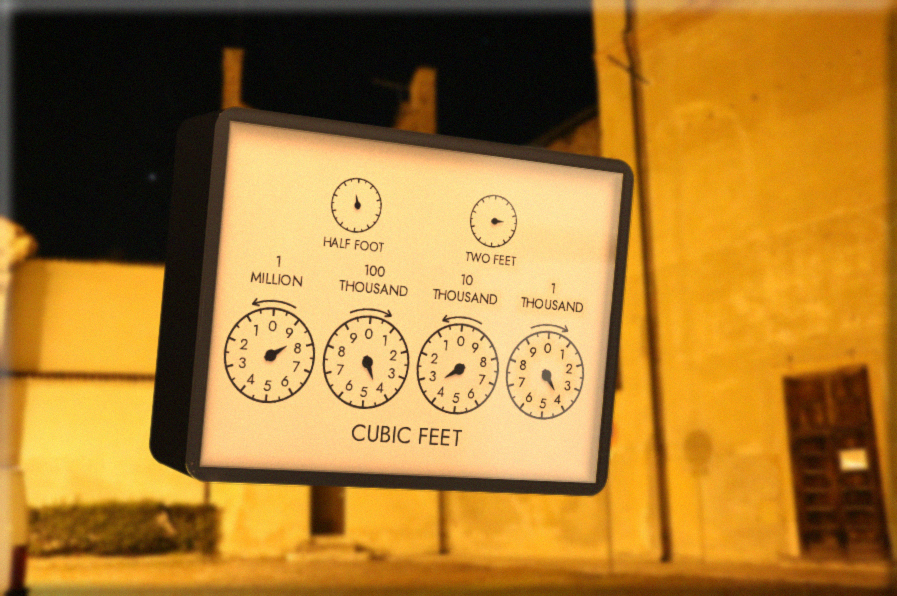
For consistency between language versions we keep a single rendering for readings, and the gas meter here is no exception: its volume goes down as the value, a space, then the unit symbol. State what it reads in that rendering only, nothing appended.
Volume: 843400 ft³
